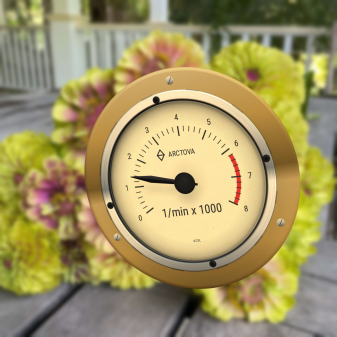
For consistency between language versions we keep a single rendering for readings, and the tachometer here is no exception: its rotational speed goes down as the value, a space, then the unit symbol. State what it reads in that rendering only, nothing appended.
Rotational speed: 1400 rpm
